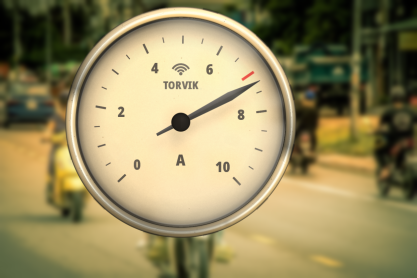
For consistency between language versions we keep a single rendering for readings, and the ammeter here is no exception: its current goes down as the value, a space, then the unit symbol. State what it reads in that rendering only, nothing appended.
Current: 7.25 A
